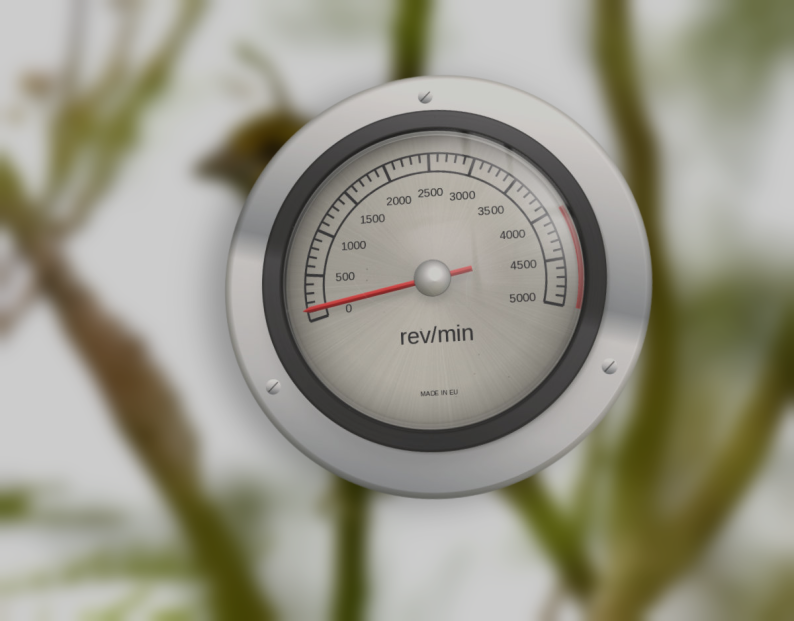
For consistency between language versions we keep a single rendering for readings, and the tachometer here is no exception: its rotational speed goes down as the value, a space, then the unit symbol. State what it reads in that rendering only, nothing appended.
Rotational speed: 100 rpm
